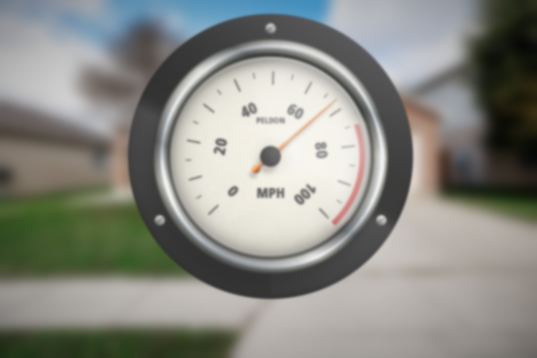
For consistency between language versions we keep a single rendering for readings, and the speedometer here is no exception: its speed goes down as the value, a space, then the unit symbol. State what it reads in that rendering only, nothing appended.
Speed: 67.5 mph
